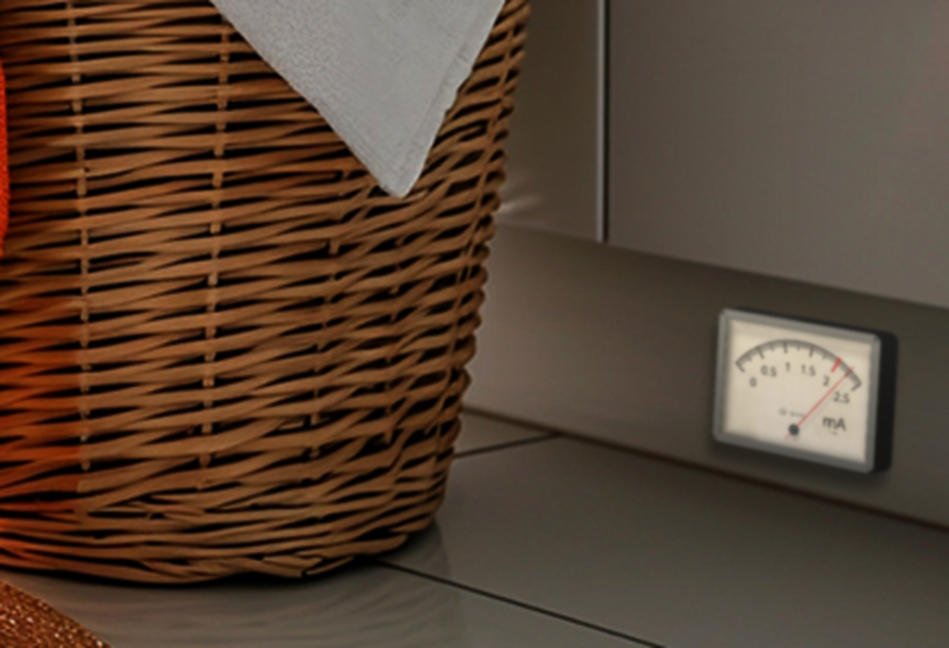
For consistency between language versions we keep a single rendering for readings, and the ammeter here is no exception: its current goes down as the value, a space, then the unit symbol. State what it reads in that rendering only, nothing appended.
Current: 2.25 mA
